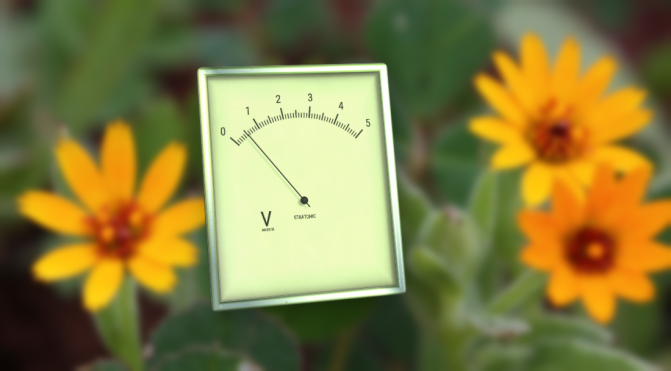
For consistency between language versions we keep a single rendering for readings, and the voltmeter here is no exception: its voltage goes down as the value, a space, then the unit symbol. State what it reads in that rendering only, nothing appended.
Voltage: 0.5 V
